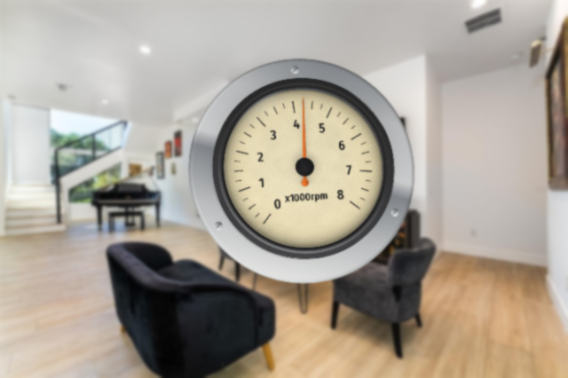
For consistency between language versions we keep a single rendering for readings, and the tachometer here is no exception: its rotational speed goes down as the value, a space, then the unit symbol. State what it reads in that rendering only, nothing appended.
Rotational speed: 4250 rpm
